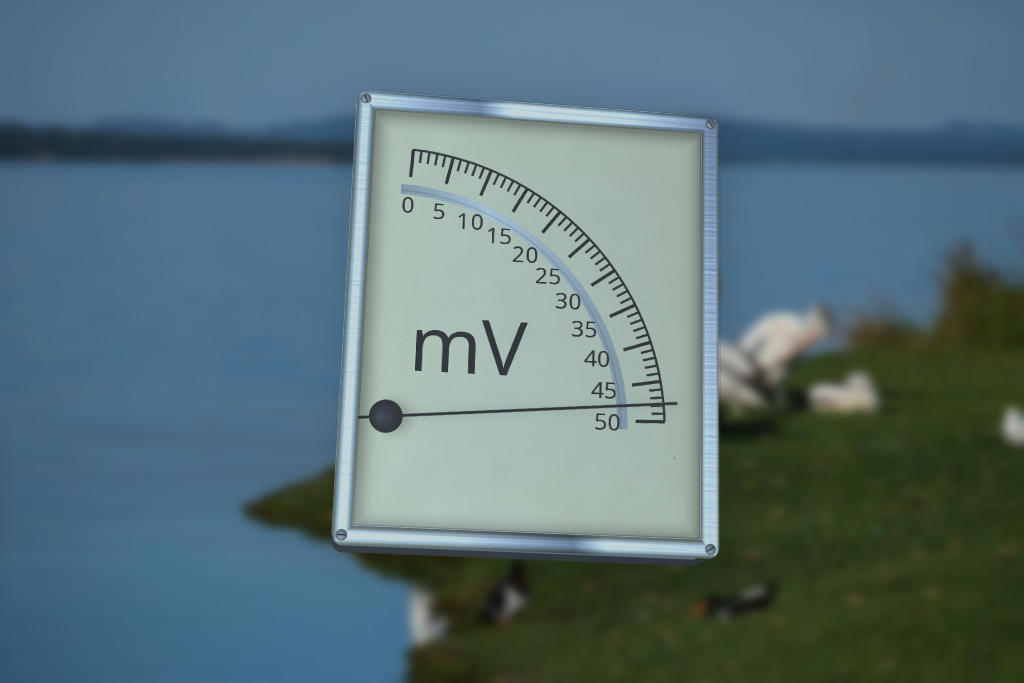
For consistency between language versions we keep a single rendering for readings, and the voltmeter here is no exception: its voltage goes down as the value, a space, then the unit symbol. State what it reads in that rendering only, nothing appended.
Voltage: 48 mV
